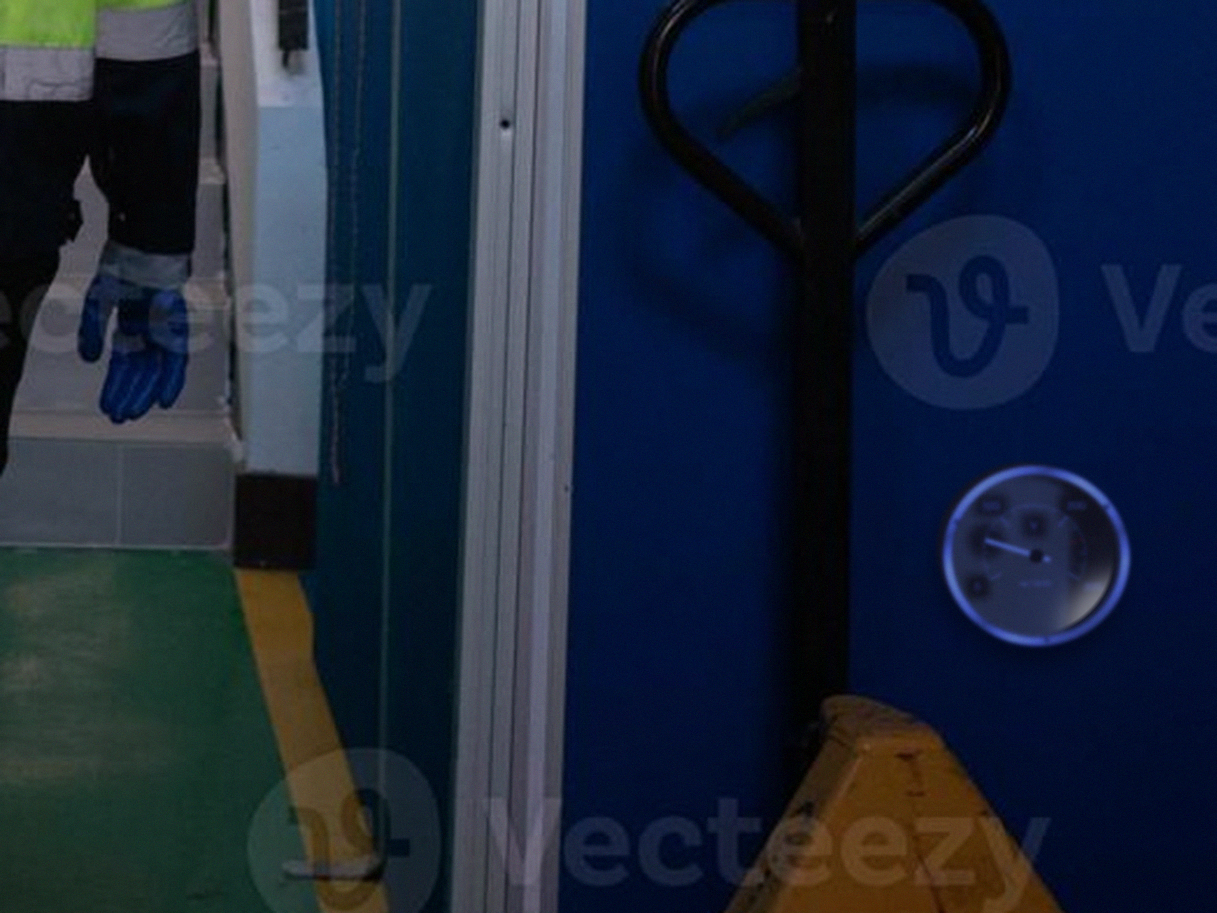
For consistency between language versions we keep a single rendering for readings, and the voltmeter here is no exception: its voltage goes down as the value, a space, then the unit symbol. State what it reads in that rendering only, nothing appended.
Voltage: 60 V
